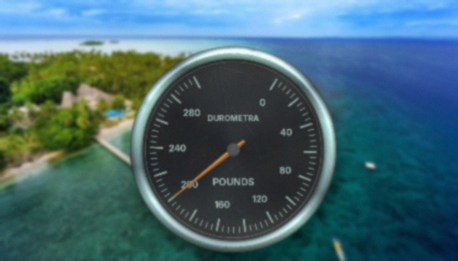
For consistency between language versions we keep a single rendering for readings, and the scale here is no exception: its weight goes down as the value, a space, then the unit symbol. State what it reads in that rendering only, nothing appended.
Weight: 200 lb
